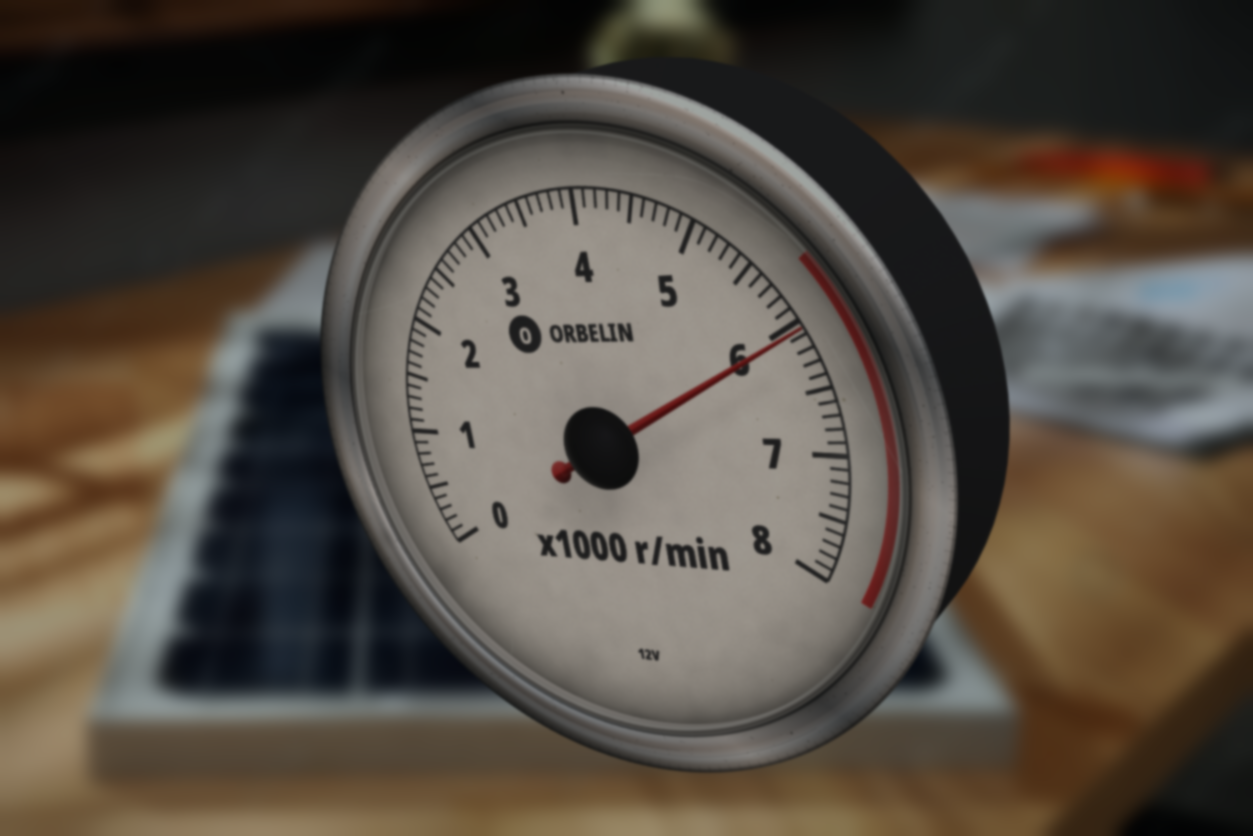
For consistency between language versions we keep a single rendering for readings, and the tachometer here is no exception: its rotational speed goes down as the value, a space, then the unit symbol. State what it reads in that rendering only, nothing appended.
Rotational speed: 6050 rpm
